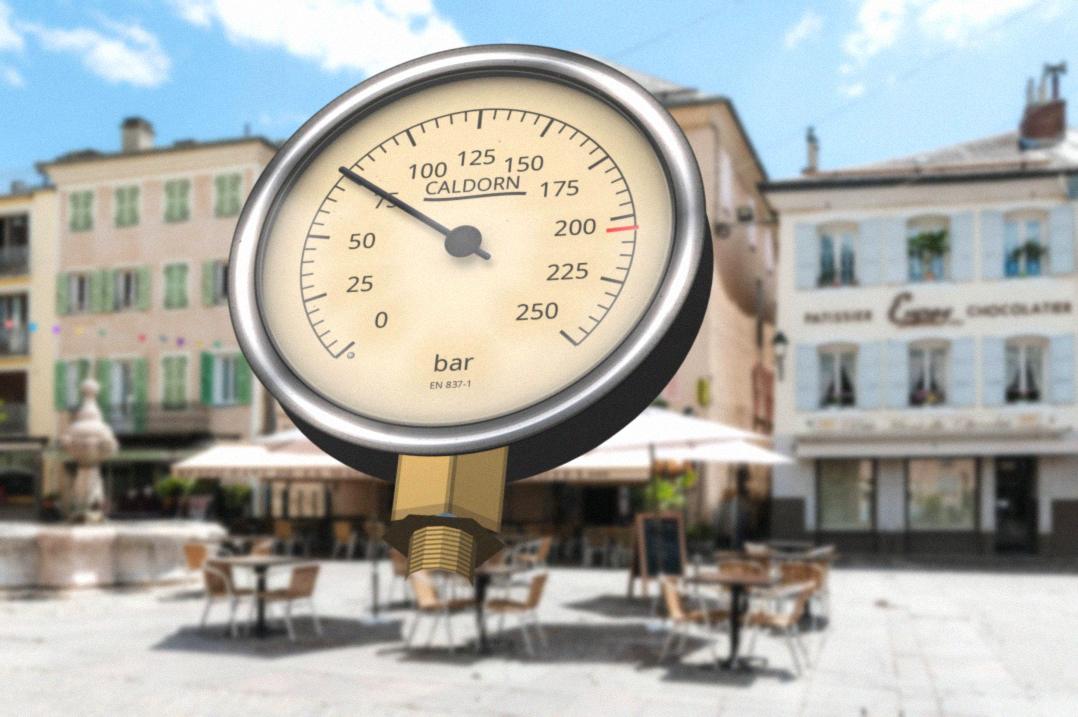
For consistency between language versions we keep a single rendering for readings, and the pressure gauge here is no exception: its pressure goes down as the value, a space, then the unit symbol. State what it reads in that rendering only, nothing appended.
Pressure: 75 bar
